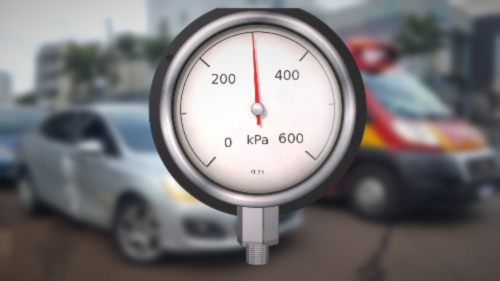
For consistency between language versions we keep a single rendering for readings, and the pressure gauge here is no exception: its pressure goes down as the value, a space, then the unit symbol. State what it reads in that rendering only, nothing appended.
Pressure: 300 kPa
